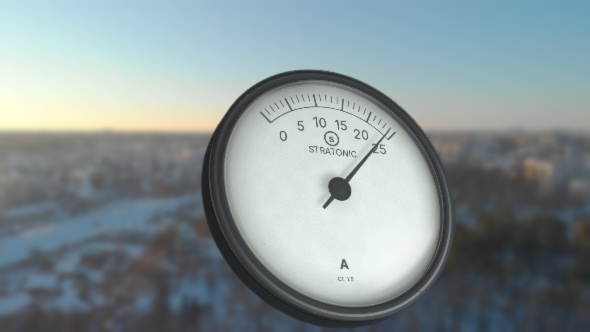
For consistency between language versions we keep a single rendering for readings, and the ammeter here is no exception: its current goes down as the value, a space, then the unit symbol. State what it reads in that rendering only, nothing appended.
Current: 24 A
